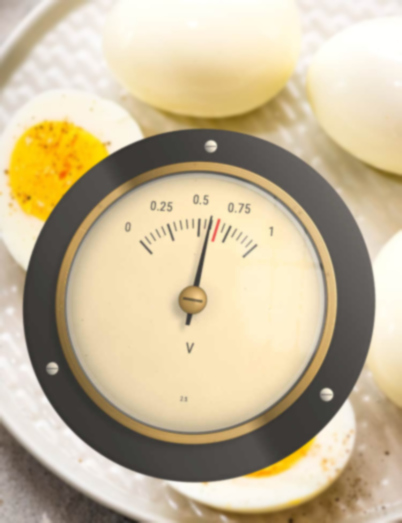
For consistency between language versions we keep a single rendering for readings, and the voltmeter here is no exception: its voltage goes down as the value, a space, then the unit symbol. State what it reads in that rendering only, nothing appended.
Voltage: 0.6 V
